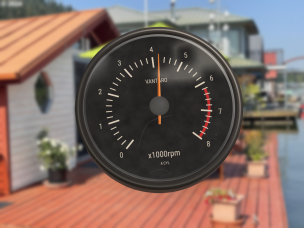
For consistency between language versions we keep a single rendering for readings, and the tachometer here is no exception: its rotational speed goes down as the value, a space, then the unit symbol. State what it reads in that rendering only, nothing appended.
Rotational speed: 4200 rpm
